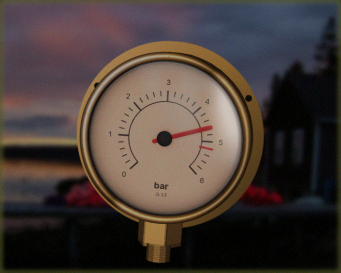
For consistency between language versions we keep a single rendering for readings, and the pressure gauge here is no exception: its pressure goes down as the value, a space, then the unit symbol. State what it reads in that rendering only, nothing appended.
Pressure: 4.6 bar
